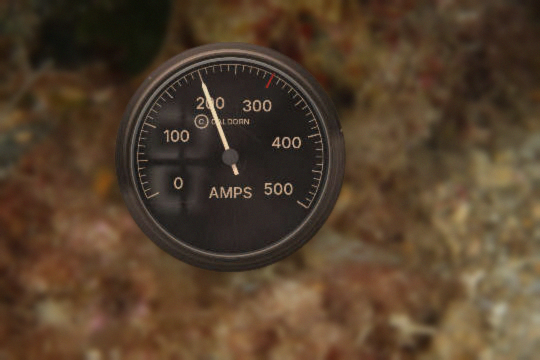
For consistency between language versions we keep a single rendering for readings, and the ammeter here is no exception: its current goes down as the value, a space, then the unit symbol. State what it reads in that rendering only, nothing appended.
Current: 200 A
